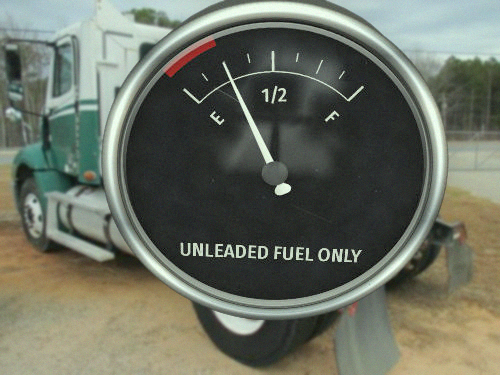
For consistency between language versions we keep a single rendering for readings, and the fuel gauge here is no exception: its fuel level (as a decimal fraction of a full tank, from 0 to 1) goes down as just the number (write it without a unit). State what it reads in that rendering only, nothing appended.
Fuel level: 0.25
